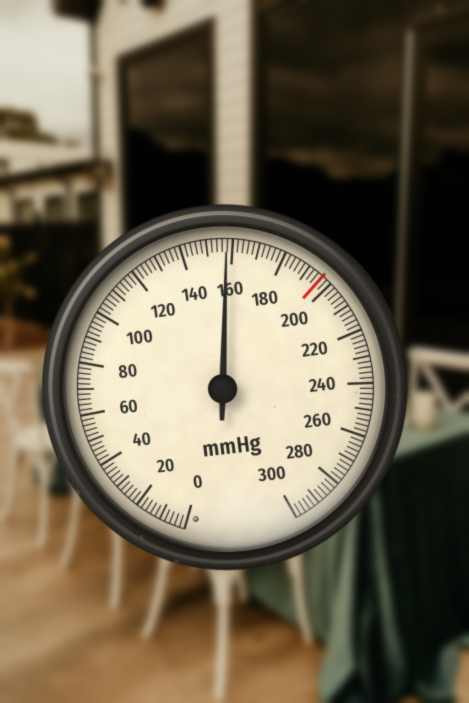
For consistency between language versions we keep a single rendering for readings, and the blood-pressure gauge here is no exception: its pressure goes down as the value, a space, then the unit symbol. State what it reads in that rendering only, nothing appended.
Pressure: 158 mmHg
